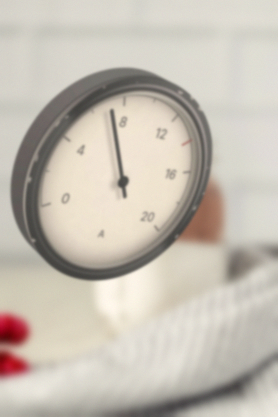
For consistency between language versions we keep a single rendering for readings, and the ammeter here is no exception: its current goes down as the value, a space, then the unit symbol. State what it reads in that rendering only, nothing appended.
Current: 7 A
